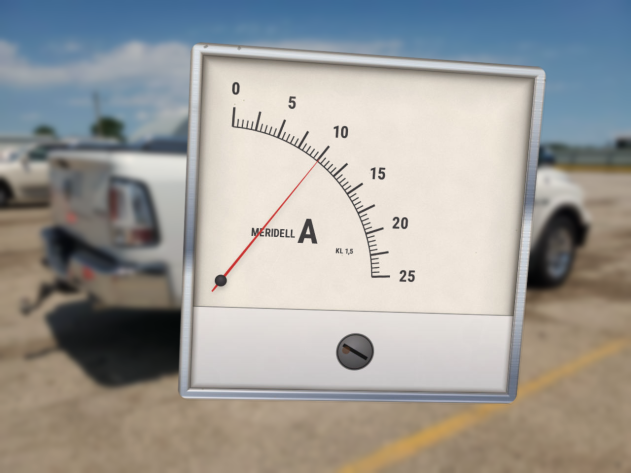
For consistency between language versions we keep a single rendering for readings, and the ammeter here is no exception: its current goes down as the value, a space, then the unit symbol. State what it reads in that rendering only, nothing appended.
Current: 10 A
